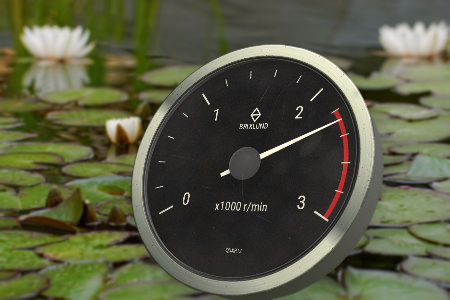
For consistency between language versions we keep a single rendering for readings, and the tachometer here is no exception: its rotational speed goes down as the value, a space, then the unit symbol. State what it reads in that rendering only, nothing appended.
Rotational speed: 2300 rpm
